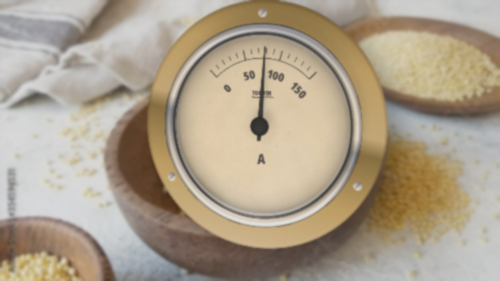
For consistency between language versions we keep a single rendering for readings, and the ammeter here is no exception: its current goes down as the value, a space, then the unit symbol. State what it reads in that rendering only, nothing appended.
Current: 80 A
